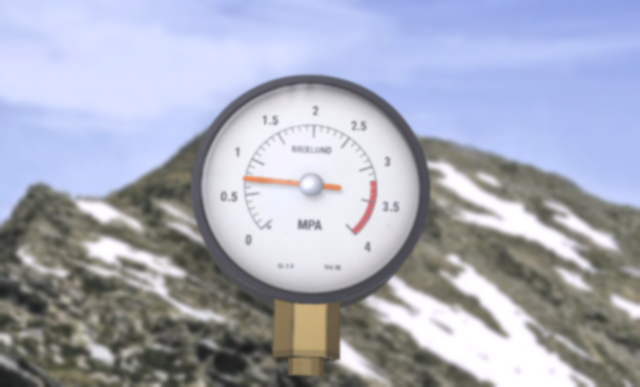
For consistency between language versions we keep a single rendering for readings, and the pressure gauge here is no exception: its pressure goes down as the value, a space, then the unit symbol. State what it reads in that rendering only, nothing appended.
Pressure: 0.7 MPa
